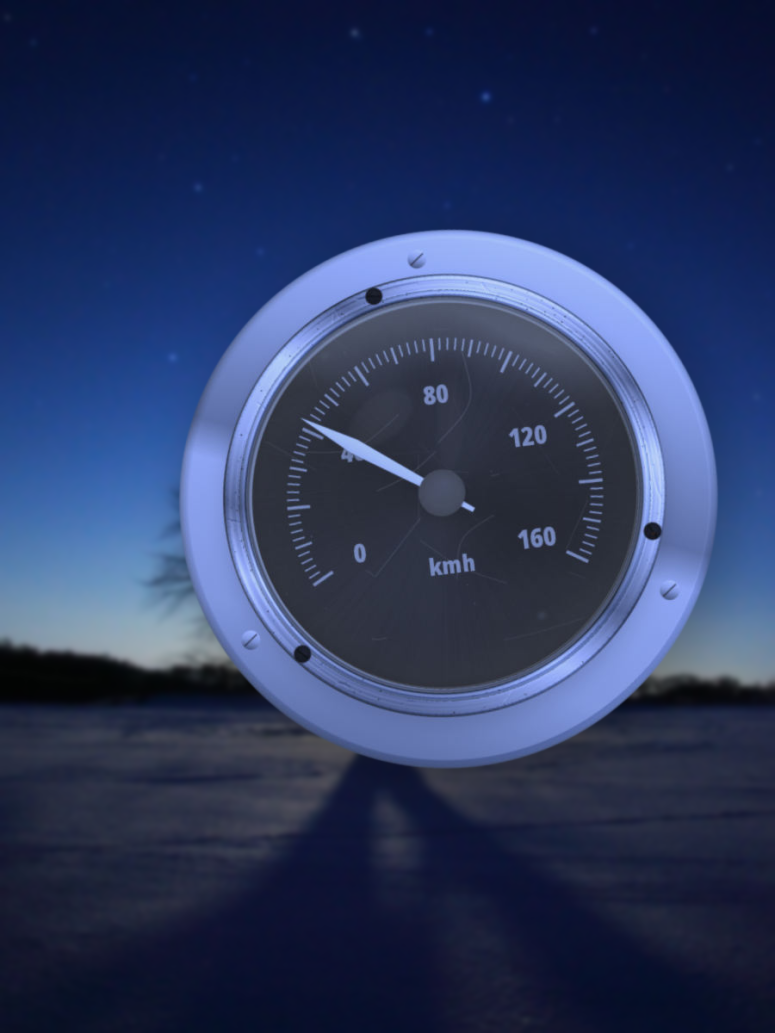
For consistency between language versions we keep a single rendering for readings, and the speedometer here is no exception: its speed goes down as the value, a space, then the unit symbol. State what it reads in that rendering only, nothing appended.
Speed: 42 km/h
